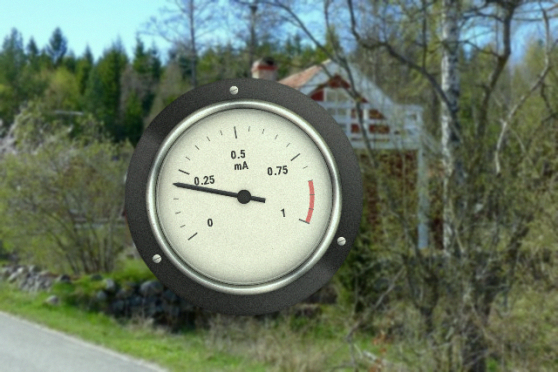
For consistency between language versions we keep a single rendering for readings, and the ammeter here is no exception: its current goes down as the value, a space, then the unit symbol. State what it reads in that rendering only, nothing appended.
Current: 0.2 mA
